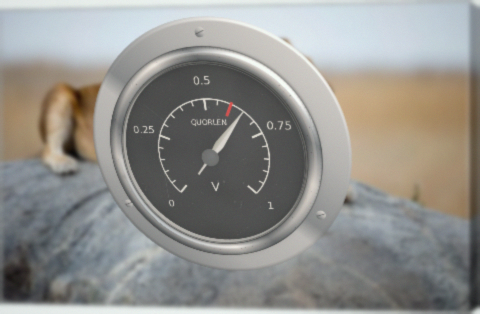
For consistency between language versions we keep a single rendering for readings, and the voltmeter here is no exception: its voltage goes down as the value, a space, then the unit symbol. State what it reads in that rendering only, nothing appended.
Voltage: 0.65 V
